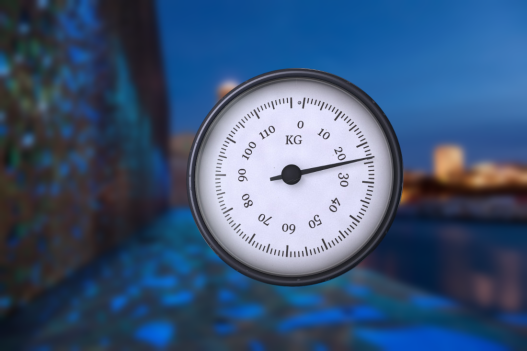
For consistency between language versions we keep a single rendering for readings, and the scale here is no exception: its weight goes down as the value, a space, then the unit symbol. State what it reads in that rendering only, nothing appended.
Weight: 24 kg
